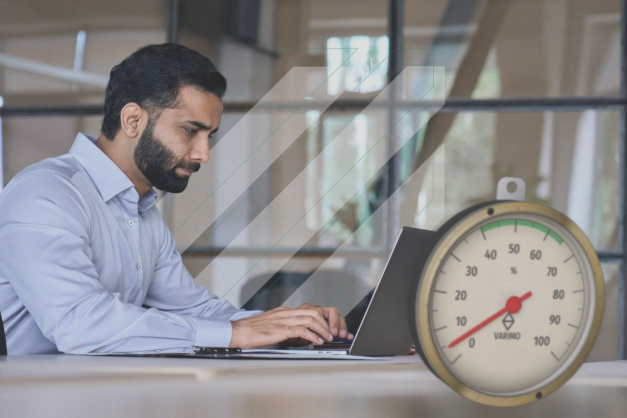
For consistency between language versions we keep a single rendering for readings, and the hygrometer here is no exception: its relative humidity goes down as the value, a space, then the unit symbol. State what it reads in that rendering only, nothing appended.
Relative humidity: 5 %
